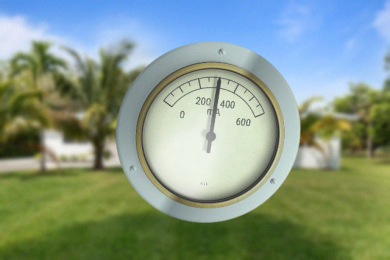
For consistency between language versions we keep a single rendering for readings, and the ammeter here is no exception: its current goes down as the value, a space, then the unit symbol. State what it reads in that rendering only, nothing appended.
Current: 300 mA
